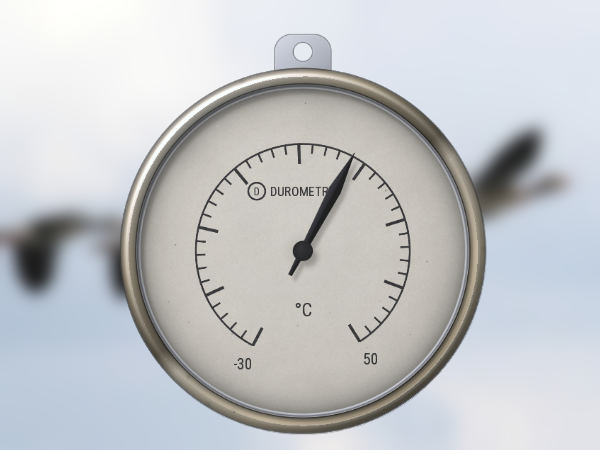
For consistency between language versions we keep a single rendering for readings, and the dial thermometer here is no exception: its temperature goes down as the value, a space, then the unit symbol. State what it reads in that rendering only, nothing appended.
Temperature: 18 °C
